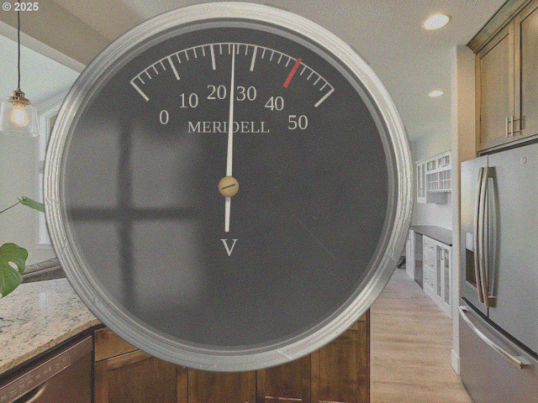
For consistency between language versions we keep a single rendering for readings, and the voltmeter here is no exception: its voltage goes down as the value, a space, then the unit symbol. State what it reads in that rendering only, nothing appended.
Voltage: 25 V
